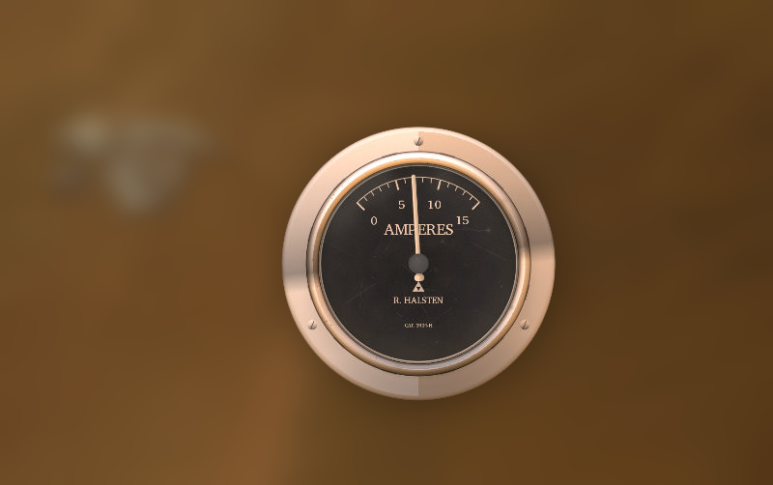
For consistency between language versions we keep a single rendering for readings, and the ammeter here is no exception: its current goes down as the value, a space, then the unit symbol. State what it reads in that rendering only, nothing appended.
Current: 7 A
